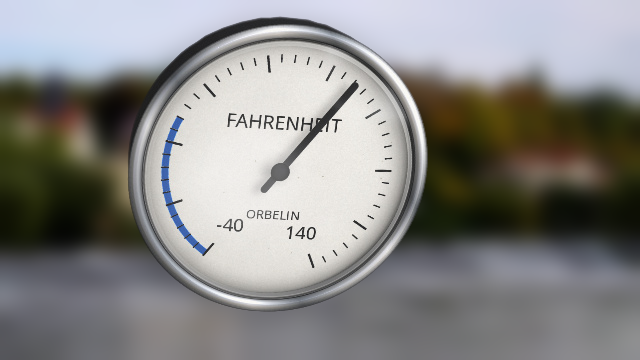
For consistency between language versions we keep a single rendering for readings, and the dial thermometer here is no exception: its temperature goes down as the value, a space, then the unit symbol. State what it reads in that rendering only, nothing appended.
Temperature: 68 °F
